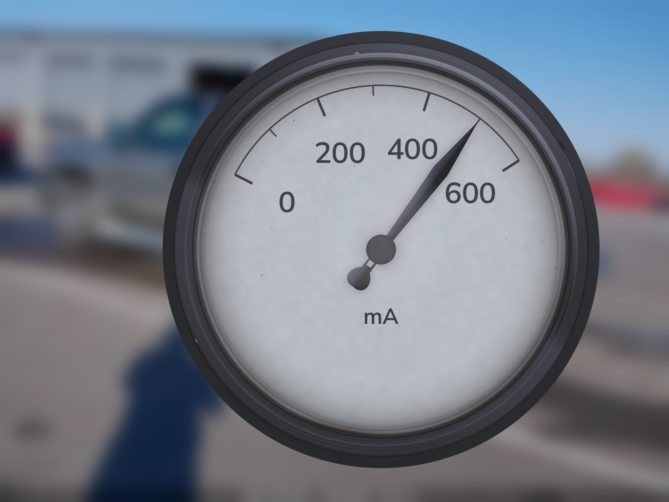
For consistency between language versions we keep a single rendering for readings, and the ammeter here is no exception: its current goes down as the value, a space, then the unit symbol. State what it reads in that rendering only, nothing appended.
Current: 500 mA
